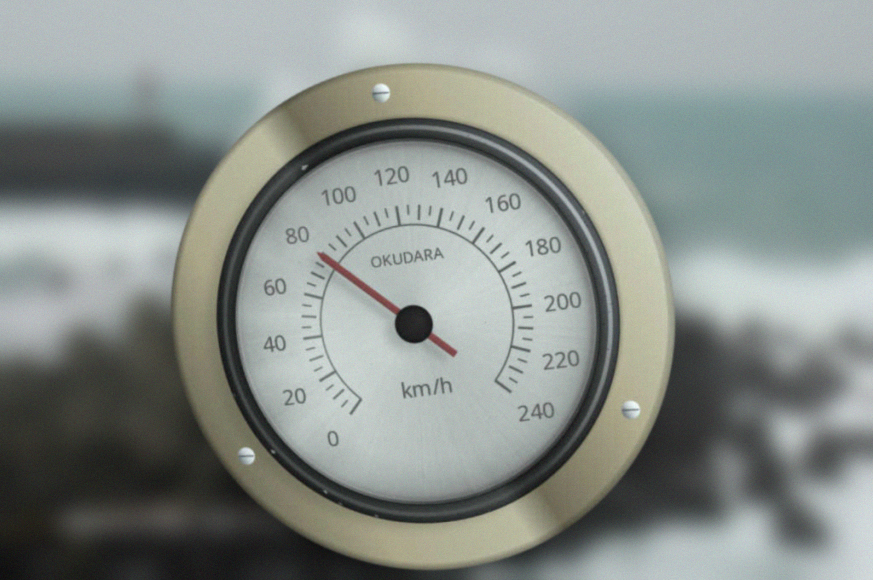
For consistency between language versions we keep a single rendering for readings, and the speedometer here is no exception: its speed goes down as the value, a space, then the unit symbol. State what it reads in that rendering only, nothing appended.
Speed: 80 km/h
